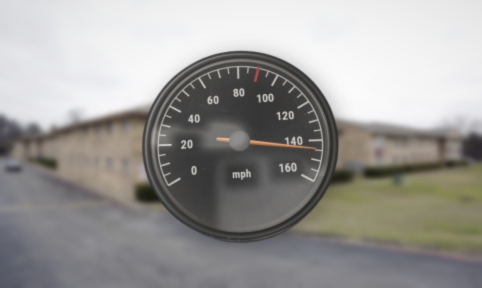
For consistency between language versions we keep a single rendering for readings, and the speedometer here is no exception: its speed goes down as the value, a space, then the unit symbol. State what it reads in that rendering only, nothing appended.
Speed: 145 mph
